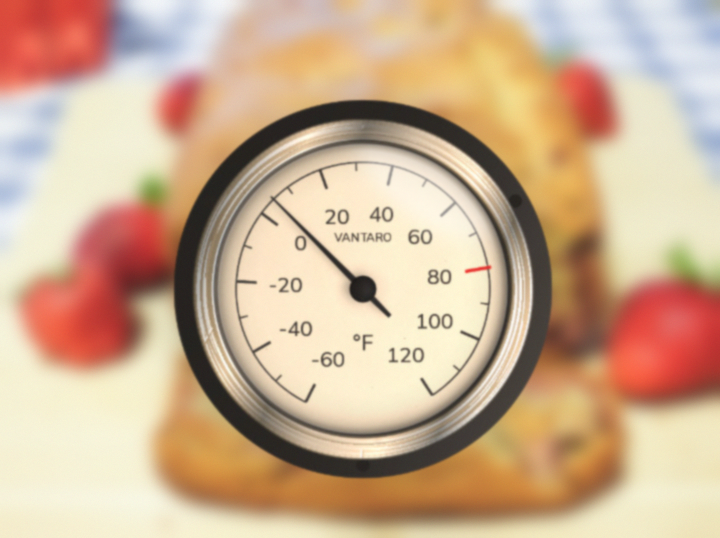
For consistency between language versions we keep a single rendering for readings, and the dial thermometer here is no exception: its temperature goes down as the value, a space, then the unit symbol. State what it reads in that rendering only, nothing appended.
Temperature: 5 °F
